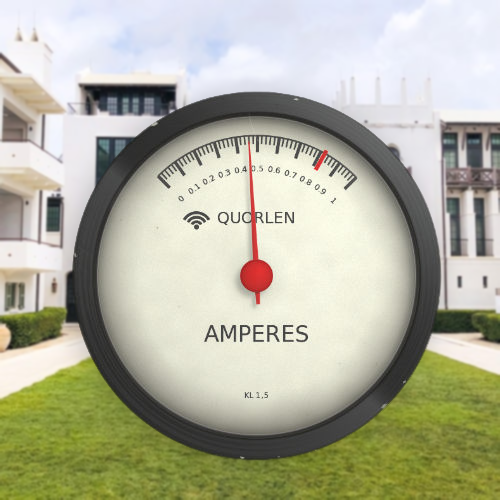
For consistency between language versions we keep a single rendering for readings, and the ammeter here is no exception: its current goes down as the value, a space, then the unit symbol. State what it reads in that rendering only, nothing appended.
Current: 0.46 A
